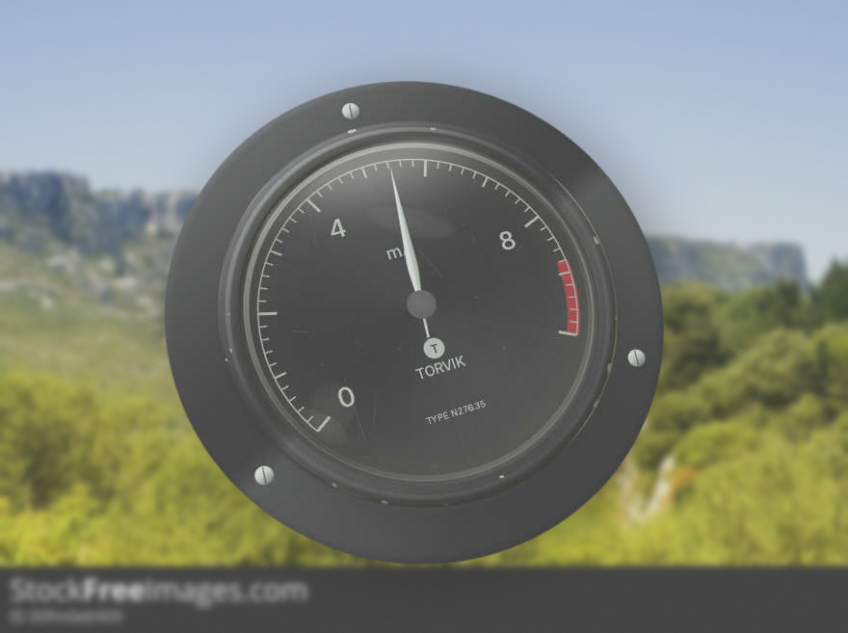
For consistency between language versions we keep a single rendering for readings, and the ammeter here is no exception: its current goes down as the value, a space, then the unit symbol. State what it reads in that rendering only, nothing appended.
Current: 5.4 mA
